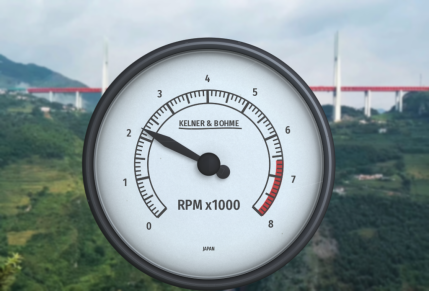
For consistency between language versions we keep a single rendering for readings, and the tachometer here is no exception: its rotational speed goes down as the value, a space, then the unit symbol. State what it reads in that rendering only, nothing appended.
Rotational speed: 2200 rpm
